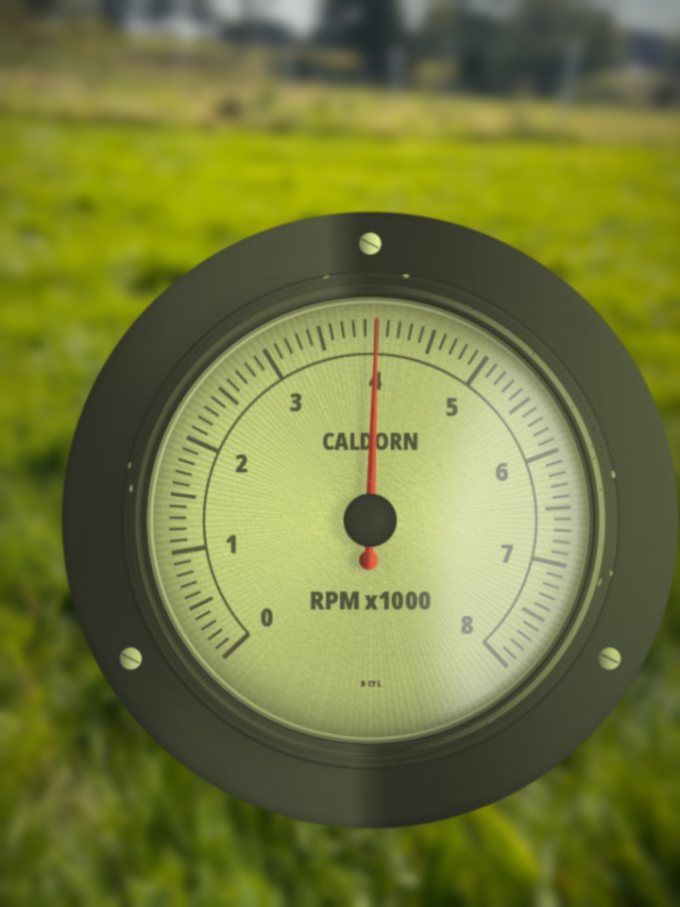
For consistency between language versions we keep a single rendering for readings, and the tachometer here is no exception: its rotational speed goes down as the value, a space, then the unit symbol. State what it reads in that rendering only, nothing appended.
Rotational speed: 4000 rpm
